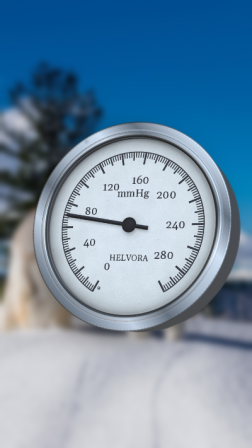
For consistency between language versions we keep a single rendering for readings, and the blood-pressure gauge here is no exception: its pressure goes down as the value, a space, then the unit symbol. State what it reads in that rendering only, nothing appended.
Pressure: 70 mmHg
